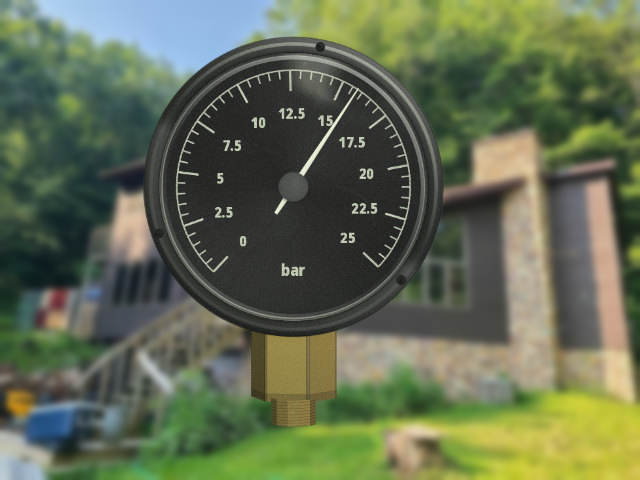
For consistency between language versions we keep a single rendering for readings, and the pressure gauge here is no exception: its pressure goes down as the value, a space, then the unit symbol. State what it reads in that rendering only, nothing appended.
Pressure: 15.75 bar
